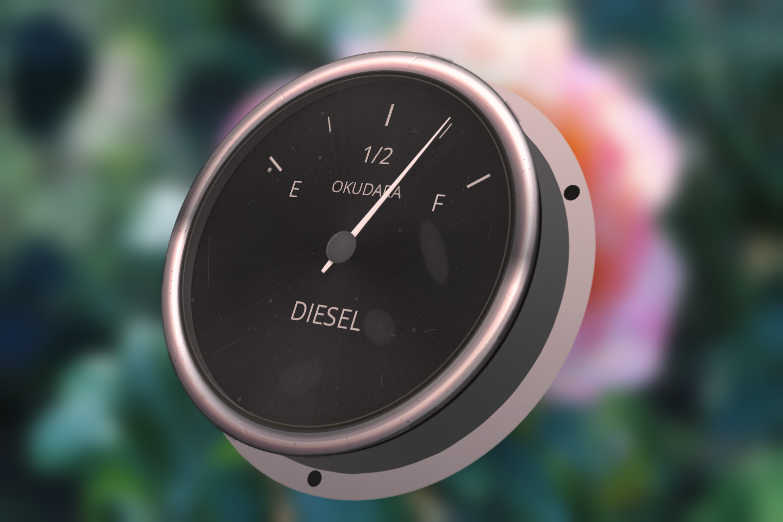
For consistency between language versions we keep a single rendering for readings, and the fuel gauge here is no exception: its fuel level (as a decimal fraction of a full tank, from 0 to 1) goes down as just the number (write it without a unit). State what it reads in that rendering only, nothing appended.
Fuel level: 0.75
